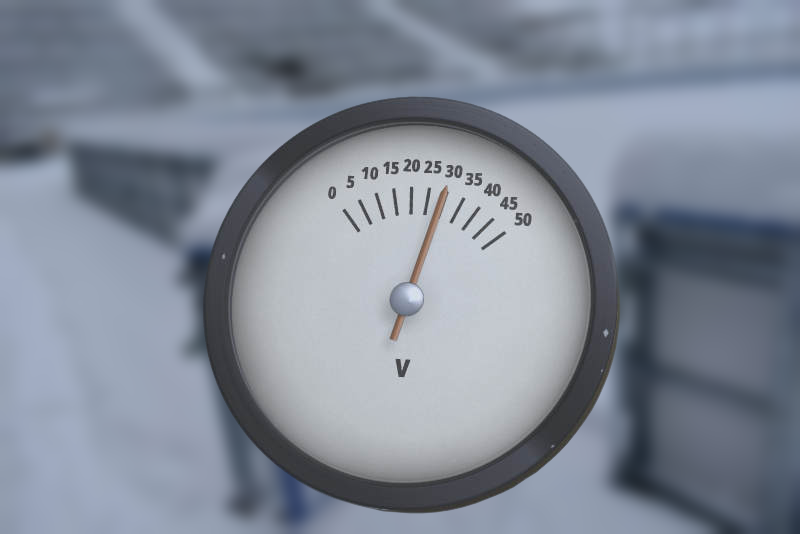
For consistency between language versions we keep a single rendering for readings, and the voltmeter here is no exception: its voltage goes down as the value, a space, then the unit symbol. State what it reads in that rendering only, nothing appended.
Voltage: 30 V
